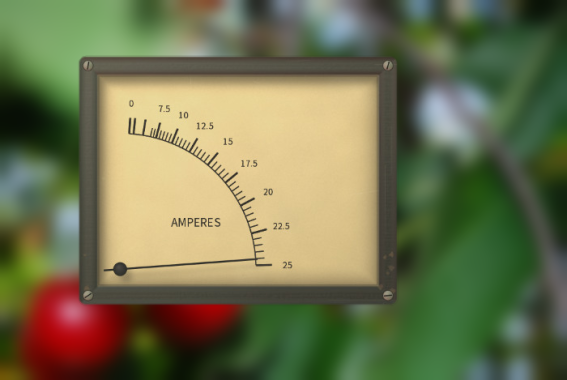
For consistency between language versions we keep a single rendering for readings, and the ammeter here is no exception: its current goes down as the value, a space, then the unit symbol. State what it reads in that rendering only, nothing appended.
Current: 24.5 A
